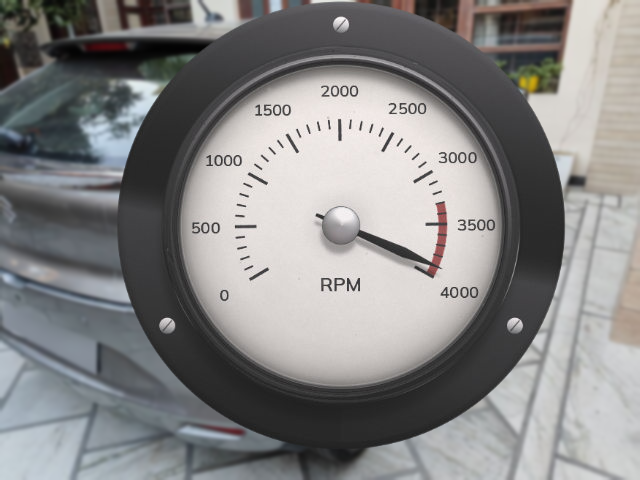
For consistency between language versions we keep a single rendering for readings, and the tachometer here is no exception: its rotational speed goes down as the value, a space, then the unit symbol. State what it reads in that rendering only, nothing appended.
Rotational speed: 3900 rpm
